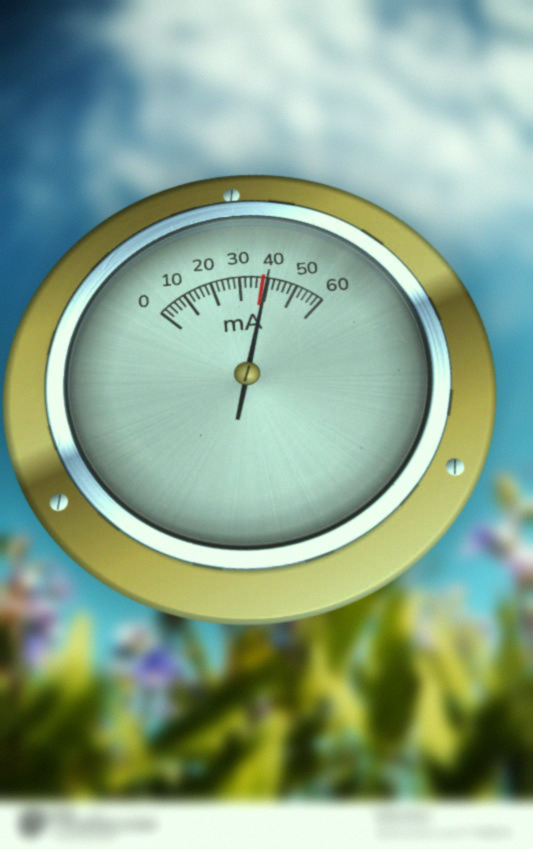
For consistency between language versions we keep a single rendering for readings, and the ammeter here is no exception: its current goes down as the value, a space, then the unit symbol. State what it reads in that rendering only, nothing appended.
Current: 40 mA
